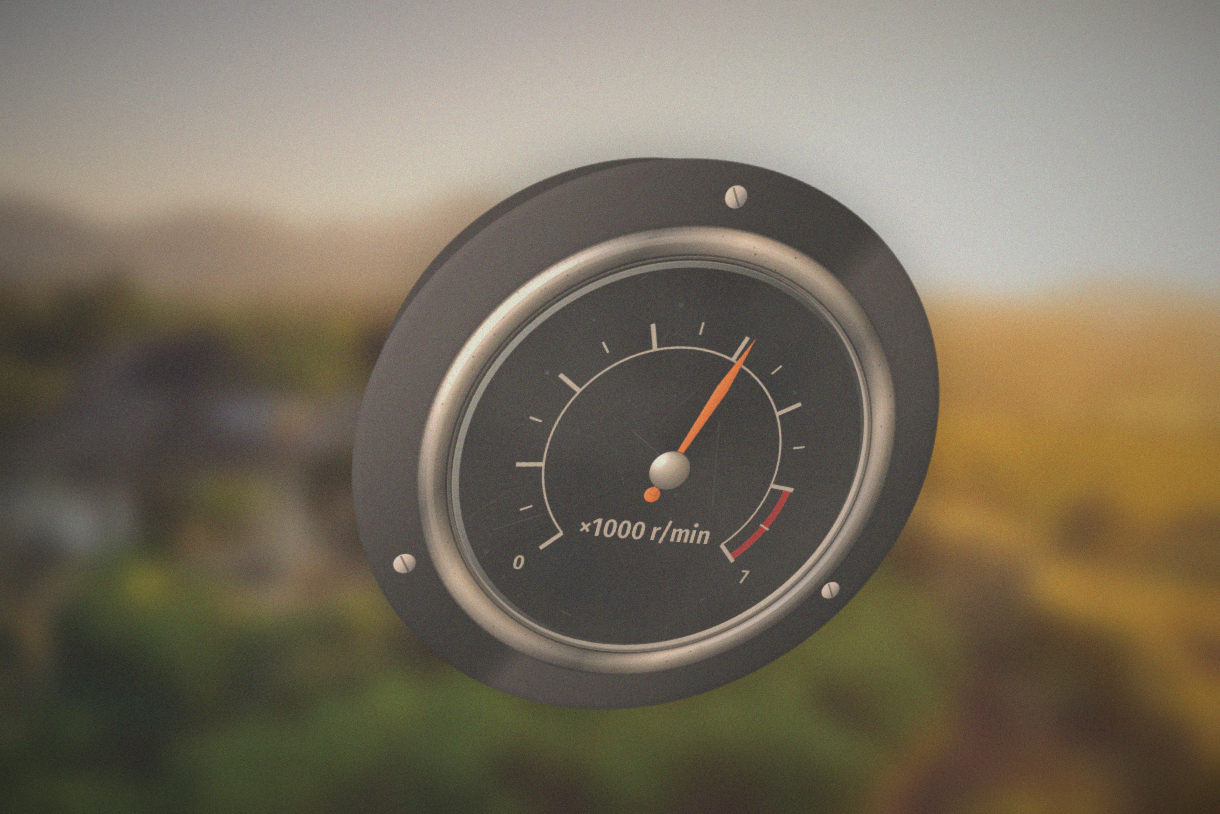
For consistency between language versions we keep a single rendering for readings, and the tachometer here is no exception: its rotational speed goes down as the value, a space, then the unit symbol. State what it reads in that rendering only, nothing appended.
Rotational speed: 4000 rpm
